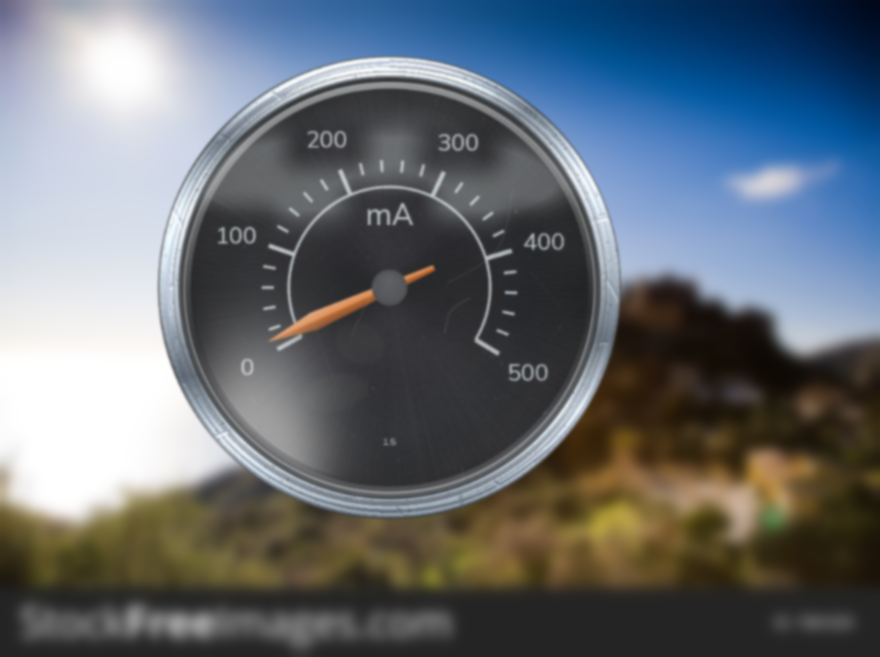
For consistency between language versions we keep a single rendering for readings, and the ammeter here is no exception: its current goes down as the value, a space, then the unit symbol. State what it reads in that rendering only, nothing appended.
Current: 10 mA
